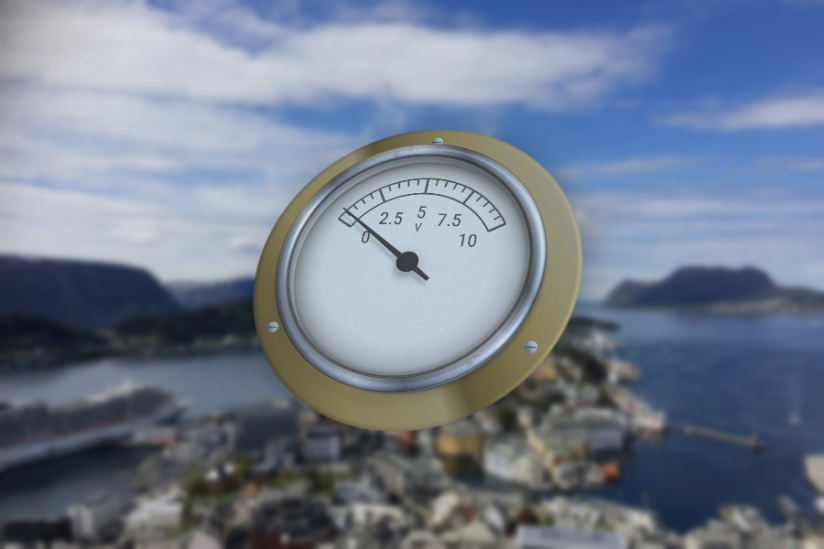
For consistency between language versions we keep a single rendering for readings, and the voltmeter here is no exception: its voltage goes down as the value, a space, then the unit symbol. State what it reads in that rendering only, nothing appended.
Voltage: 0.5 V
